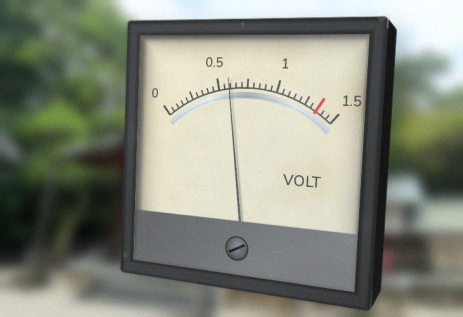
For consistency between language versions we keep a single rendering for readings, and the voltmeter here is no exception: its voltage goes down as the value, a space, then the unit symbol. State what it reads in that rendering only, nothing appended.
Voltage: 0.6 V
